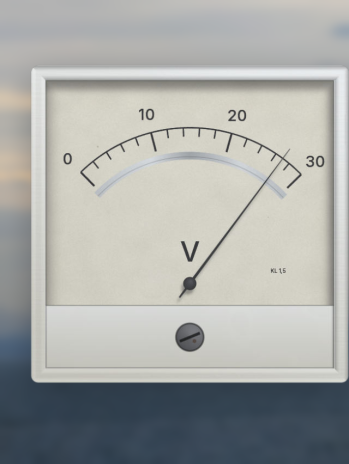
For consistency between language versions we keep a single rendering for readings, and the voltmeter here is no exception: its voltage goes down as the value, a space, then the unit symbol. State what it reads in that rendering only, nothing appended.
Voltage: 27 V
